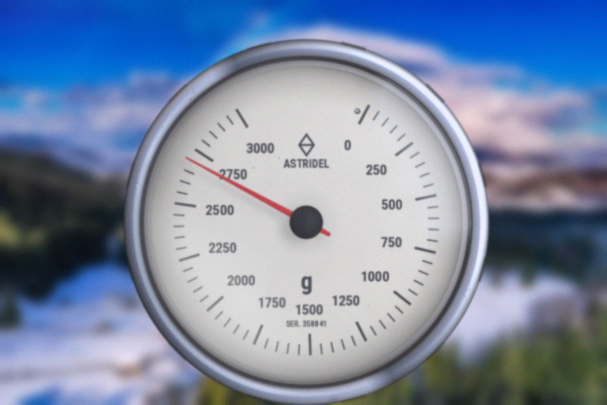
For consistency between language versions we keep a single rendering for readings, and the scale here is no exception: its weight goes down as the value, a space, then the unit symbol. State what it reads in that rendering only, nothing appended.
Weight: 2700 g
